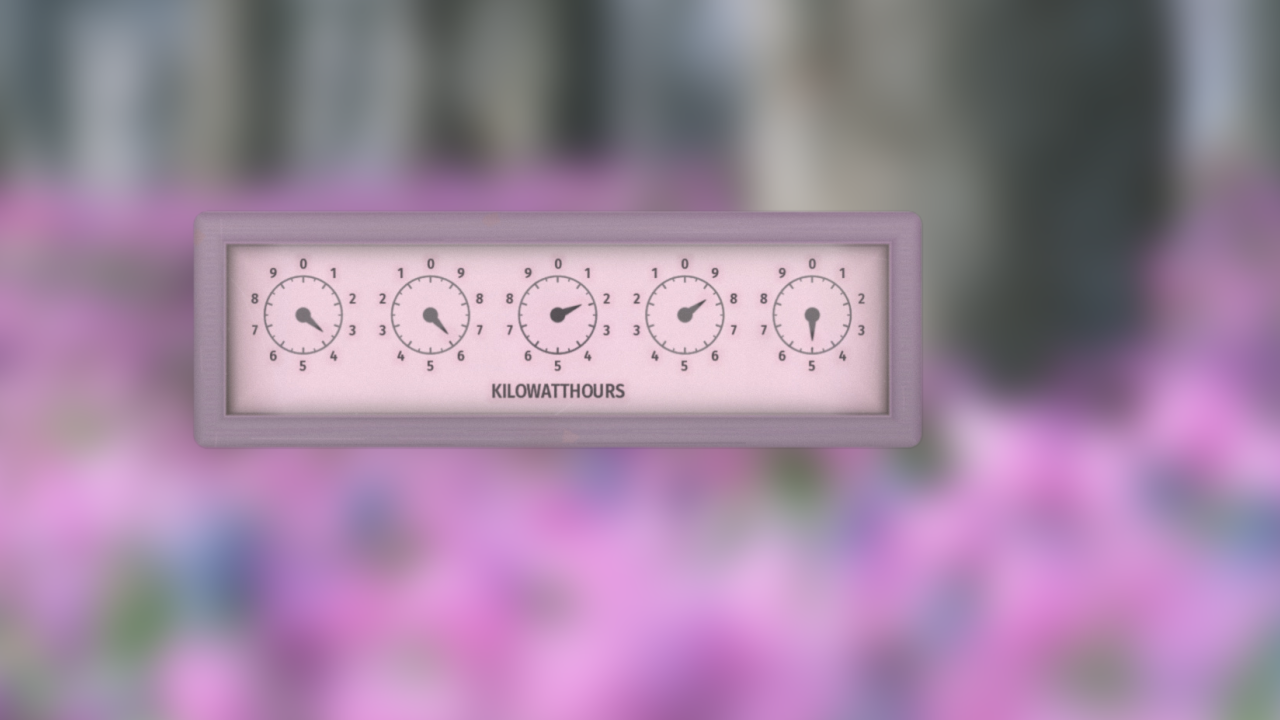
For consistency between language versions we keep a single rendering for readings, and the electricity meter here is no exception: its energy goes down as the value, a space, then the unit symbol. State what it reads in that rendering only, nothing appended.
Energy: 36185 kWh
